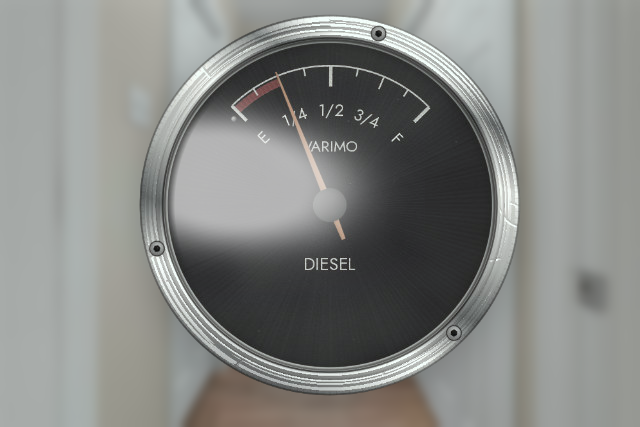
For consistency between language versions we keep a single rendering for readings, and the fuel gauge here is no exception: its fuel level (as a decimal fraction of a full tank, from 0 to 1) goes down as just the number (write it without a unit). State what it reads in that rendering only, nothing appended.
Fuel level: 0.25
